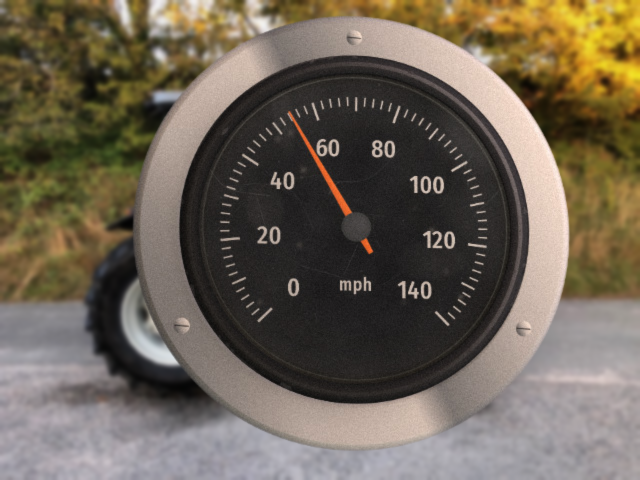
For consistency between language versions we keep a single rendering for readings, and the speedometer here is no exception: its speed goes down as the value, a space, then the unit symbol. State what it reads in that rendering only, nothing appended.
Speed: 54 mph
